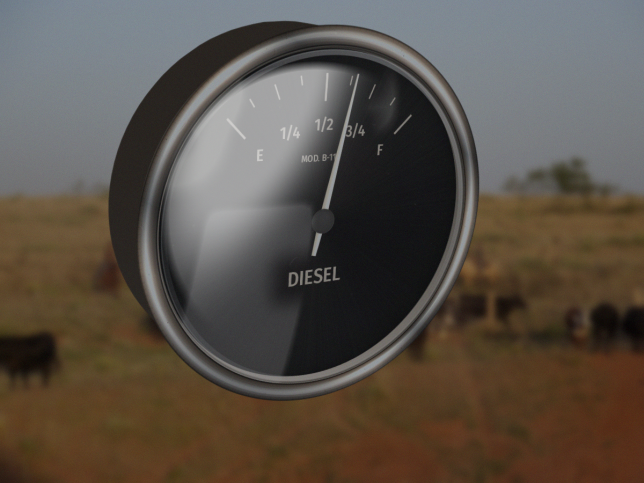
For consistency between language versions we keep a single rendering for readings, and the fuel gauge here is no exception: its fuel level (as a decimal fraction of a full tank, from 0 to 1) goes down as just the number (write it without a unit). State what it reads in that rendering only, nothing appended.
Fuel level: 0.625
